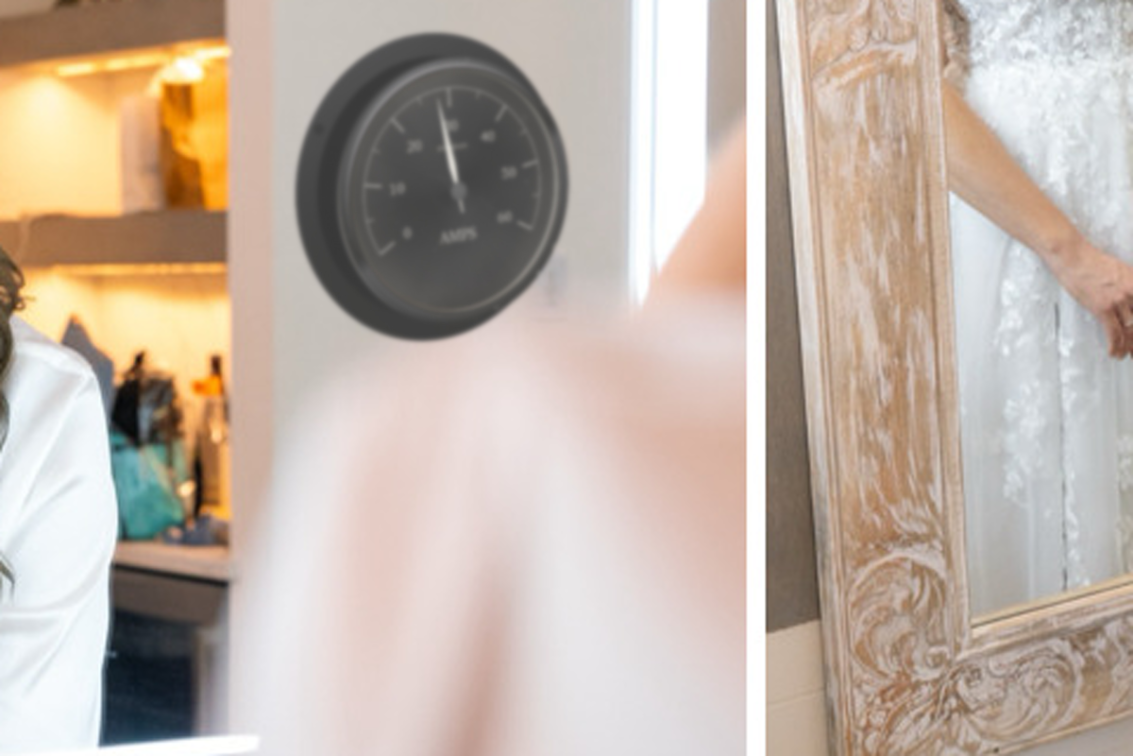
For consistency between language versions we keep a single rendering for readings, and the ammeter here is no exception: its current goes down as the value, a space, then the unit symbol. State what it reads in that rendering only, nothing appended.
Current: 27.5 A
